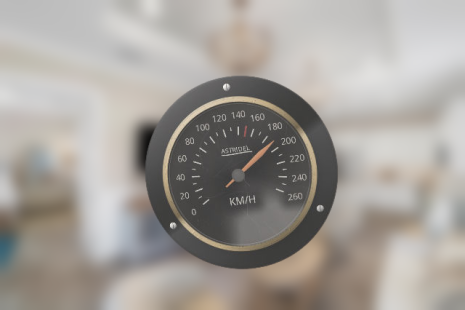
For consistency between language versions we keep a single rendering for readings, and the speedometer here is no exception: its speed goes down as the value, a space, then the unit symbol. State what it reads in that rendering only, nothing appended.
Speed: 190 km/h
